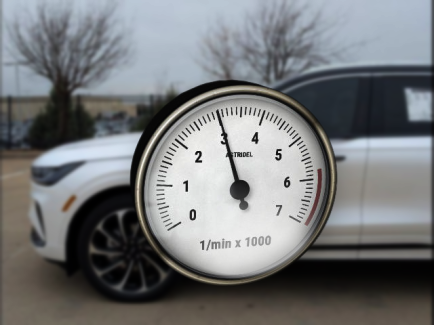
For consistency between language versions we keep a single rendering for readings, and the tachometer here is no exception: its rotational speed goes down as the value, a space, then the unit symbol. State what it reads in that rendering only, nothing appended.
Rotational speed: 3000 rpm
